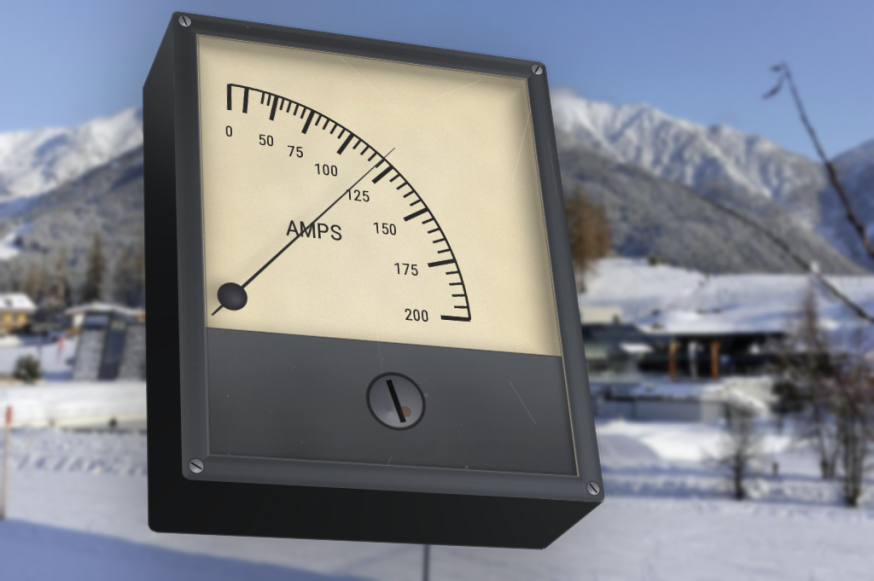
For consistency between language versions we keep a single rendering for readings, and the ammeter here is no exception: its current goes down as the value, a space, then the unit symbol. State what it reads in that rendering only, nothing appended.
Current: 120 A
